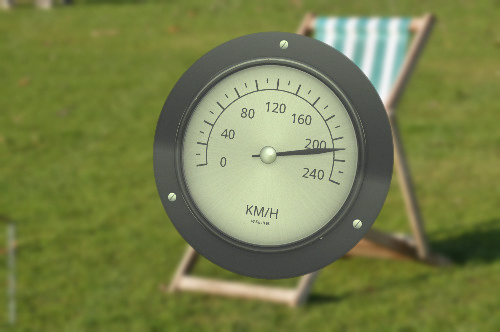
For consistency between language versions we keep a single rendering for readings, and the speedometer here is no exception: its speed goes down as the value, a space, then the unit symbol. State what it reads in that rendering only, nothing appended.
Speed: 210 km/h
